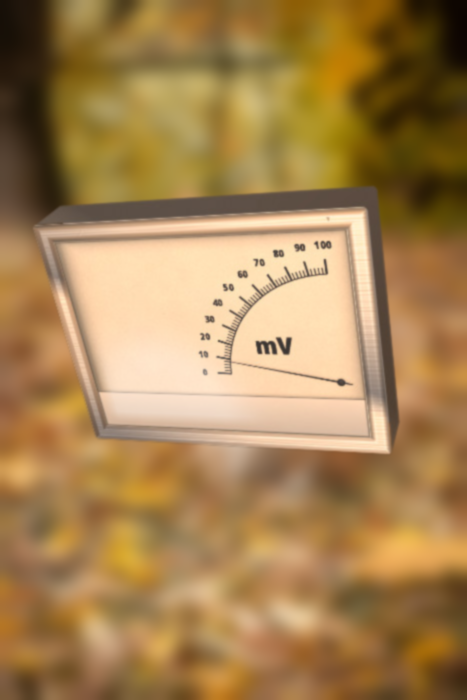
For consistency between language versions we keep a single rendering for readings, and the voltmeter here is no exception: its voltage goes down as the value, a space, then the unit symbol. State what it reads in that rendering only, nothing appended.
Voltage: 10 mV
